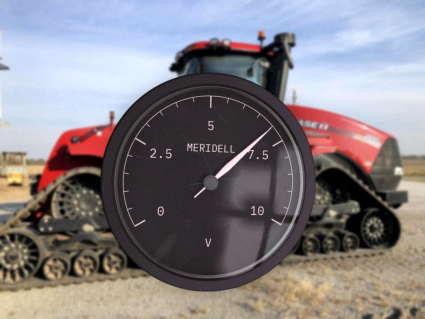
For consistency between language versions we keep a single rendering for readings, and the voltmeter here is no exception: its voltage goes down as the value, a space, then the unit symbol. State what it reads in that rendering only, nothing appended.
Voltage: 7 V
